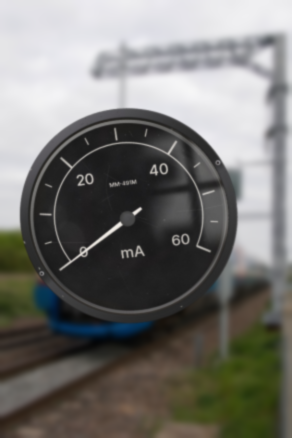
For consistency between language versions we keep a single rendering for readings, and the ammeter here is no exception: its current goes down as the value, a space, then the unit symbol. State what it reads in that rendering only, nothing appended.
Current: 0 mA
